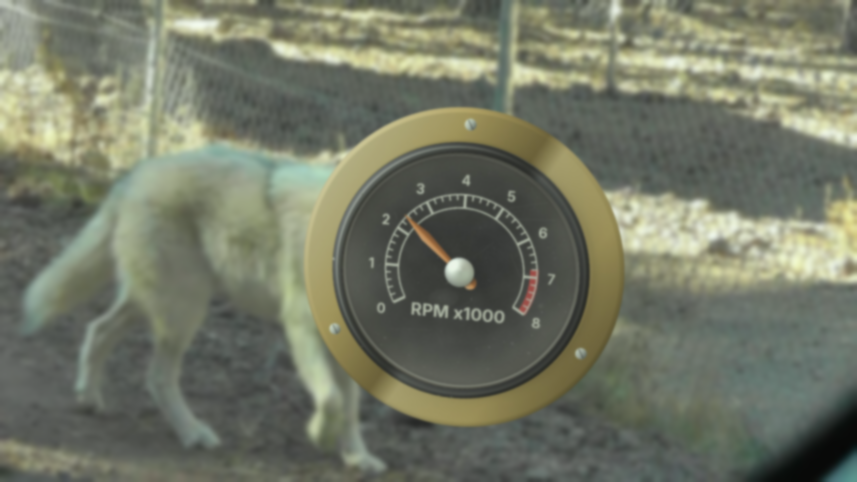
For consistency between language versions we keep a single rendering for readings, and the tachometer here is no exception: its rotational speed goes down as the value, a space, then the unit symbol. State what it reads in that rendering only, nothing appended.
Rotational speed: 2400 rpm
